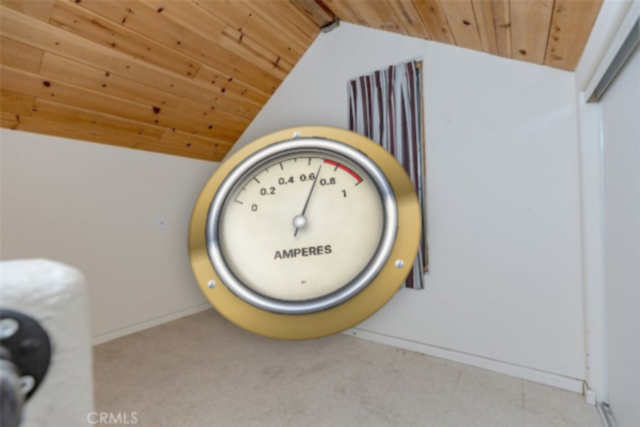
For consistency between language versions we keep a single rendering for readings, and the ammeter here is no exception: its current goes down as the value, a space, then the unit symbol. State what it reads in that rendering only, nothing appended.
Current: 0.7 A
